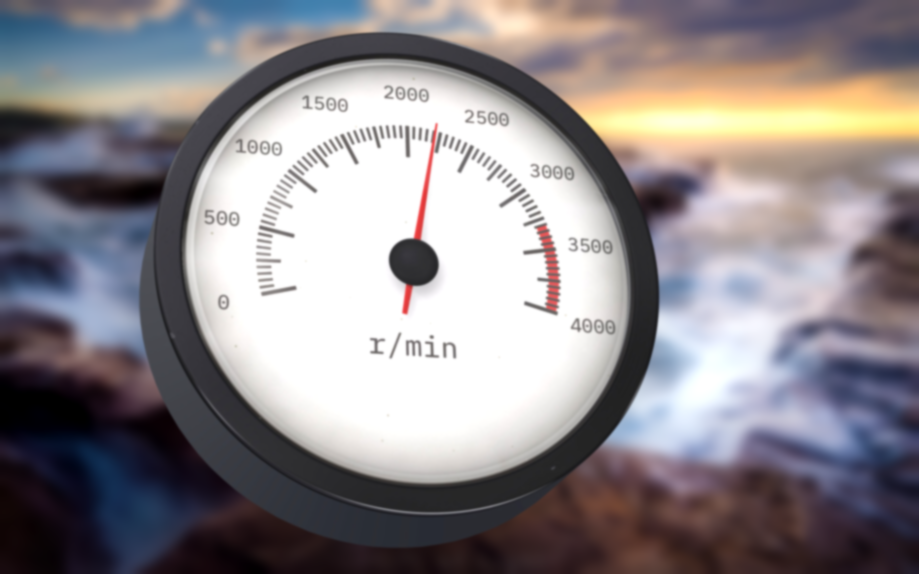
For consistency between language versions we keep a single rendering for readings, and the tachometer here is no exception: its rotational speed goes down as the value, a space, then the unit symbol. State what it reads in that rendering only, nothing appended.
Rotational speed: 2200 rpm
